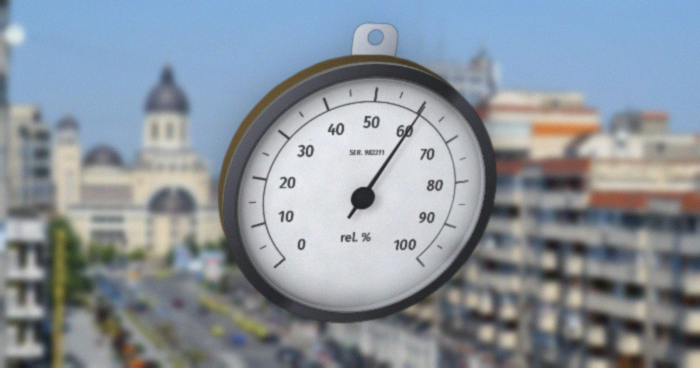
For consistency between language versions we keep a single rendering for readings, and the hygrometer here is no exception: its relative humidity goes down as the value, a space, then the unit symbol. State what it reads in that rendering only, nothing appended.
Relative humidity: 60 %
